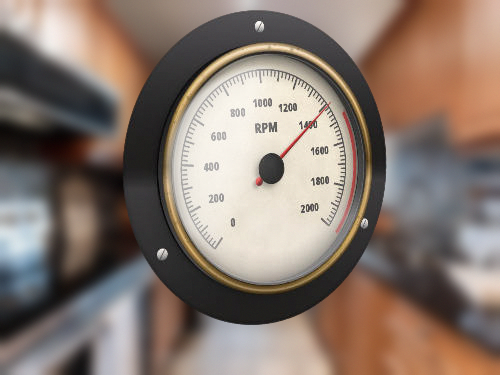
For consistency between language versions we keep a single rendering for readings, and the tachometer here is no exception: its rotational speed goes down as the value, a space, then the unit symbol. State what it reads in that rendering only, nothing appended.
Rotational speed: 1400 rpm
